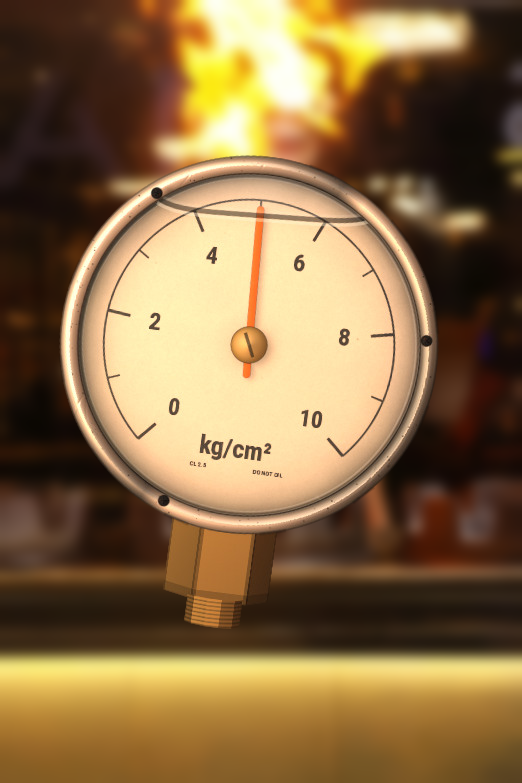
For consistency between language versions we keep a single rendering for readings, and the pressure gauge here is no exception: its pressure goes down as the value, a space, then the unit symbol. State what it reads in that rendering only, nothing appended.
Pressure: 5 kg/cm²
